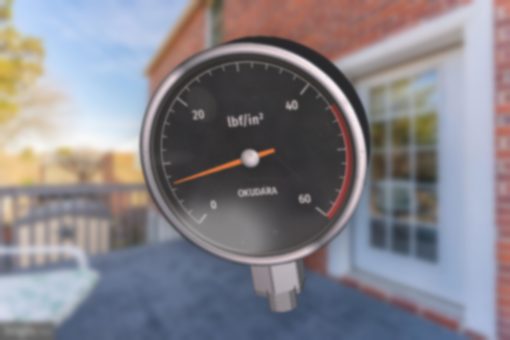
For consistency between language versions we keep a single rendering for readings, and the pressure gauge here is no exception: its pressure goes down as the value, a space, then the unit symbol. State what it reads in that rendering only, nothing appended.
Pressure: 7 psi
